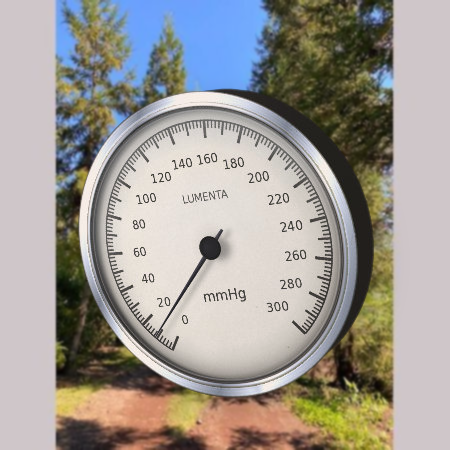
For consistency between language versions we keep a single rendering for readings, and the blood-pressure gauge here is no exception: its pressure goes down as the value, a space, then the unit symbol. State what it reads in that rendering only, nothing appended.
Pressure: 10 mmHg
